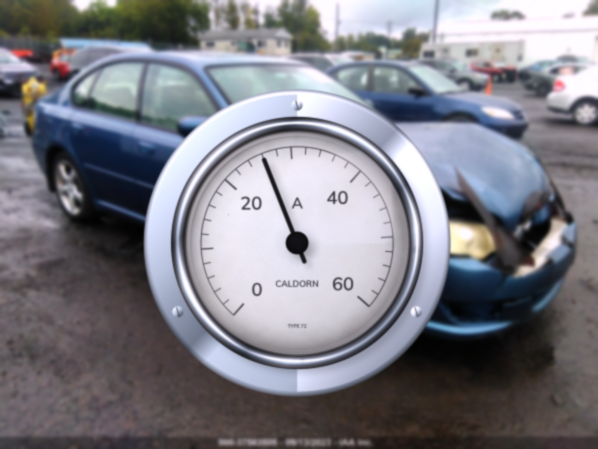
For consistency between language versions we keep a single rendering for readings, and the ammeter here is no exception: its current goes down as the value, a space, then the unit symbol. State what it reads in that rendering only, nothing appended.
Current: 26 A
